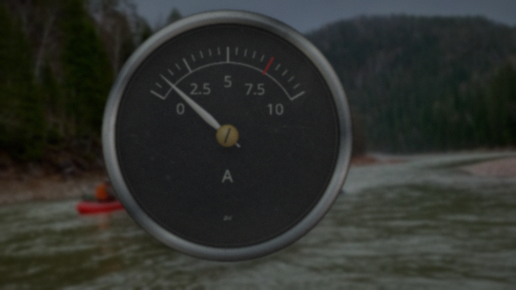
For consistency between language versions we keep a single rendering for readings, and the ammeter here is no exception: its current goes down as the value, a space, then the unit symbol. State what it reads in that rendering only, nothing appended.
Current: 1 A
